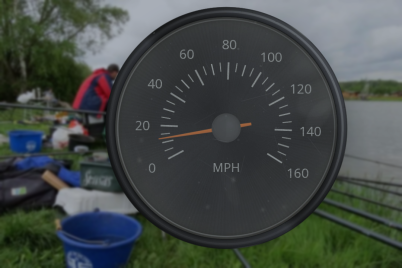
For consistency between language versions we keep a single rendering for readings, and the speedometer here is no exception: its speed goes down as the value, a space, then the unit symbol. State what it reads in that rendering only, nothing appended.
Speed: 12.5 mph
